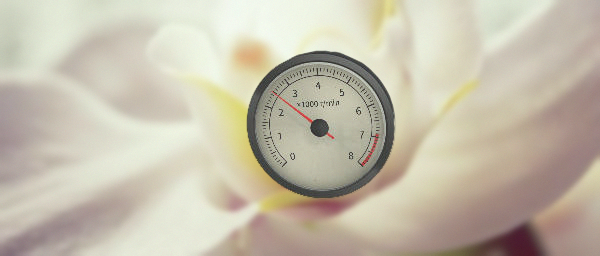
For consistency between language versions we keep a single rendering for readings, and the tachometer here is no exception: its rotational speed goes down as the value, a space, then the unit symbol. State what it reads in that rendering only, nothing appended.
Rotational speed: 2500 rpm
